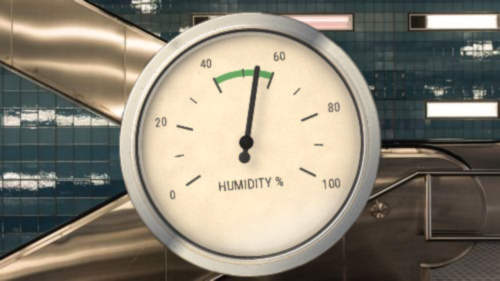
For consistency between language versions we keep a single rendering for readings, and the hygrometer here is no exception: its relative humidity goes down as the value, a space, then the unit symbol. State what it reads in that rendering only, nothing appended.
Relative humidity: 55 %
